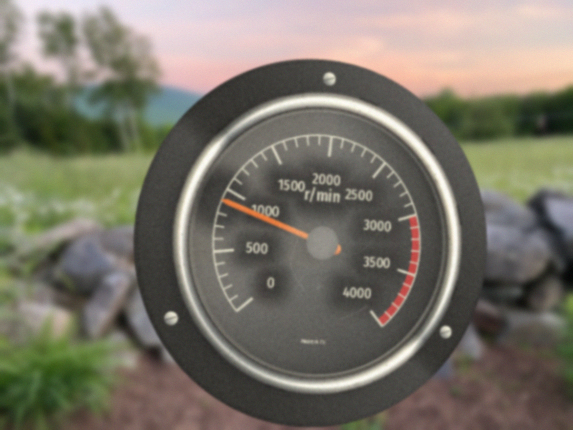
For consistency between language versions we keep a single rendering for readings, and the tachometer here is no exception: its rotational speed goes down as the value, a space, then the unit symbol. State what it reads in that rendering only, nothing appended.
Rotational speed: 900 rpm
